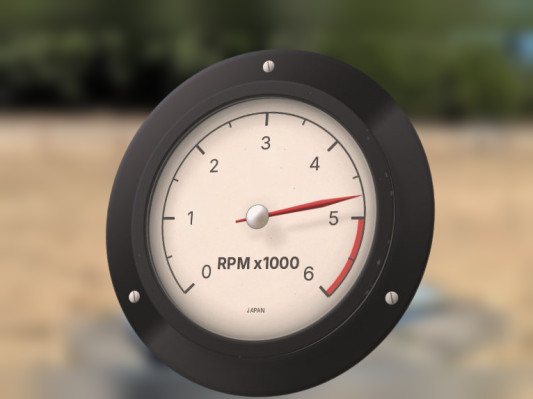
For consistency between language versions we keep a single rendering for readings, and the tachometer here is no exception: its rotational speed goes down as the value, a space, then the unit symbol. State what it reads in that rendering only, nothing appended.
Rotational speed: 4750 rpm
